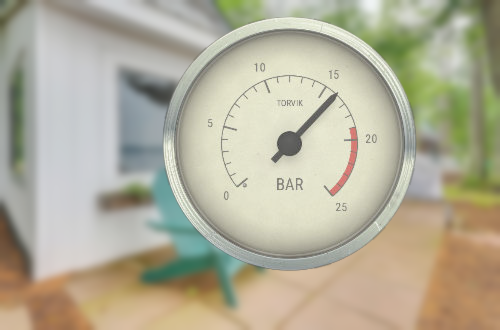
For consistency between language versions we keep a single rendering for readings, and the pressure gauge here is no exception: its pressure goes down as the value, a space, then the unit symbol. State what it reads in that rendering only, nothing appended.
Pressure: 16 bar
